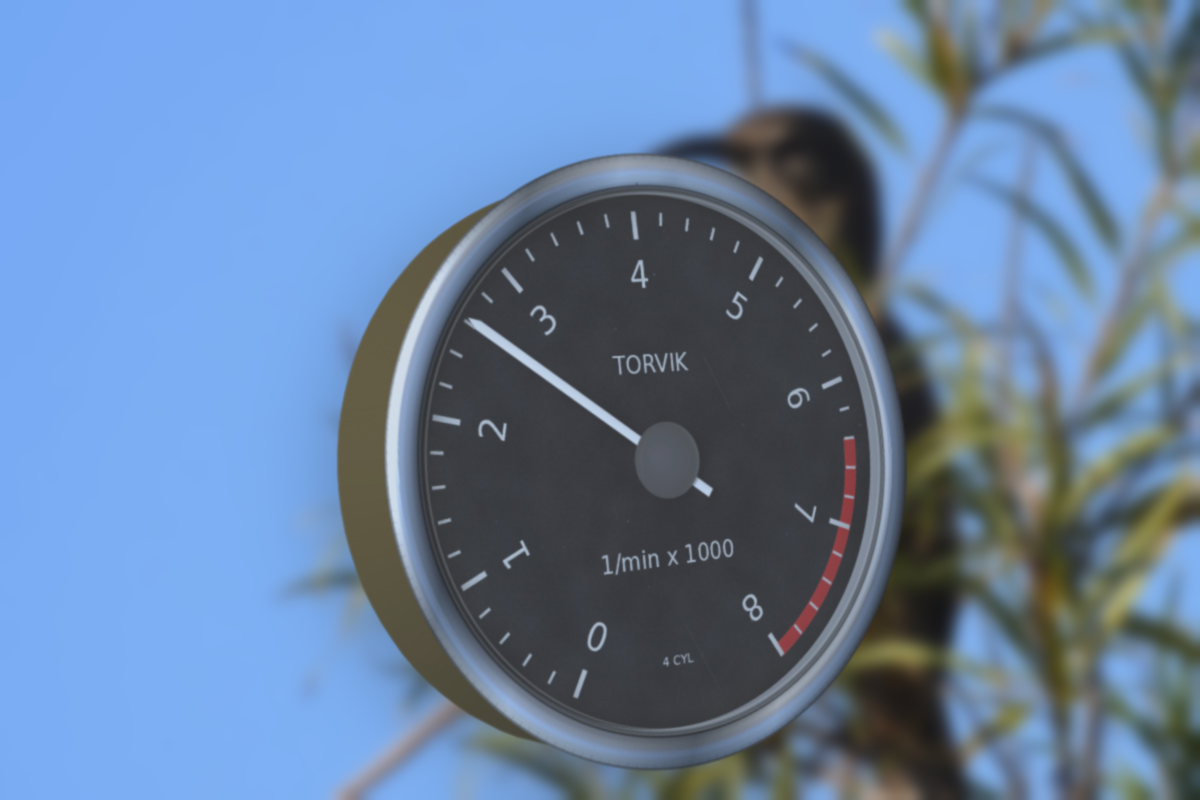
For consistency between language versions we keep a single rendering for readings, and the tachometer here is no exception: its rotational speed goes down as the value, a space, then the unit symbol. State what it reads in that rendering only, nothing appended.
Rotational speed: 2600 rpm
